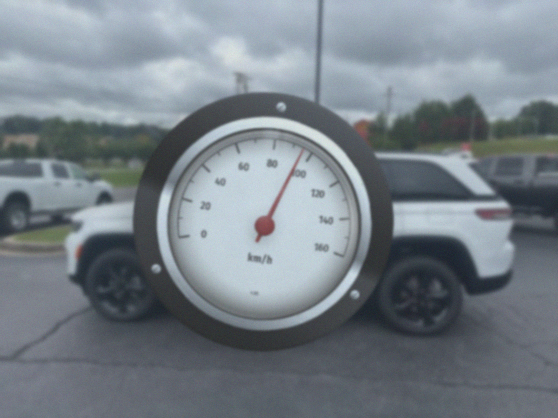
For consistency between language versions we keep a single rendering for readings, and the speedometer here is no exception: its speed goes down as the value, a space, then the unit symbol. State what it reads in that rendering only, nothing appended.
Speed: 95 km/h
